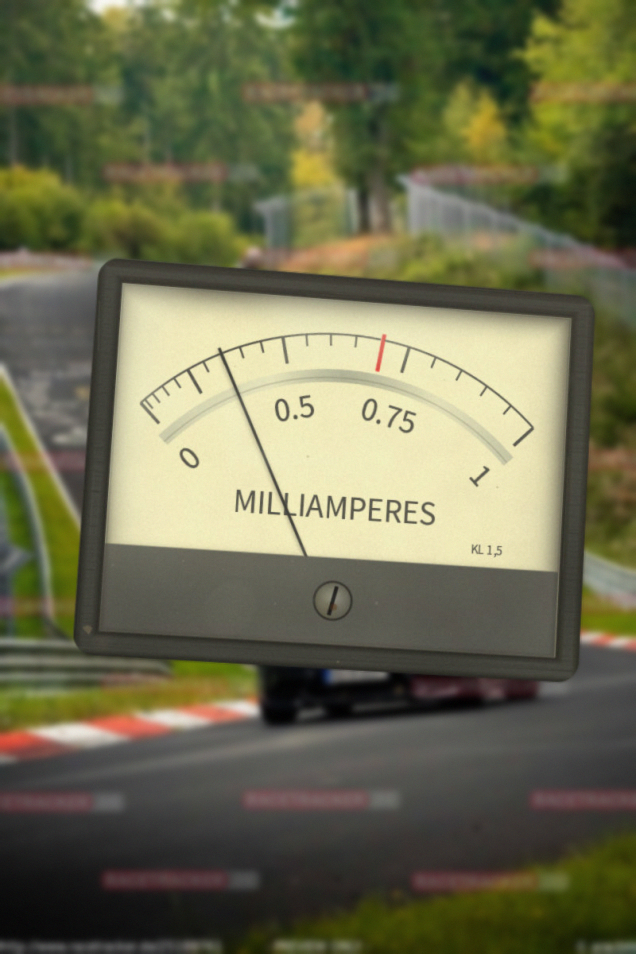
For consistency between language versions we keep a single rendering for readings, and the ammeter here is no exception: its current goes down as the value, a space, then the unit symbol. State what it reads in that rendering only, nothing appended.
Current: 0.35 mA
